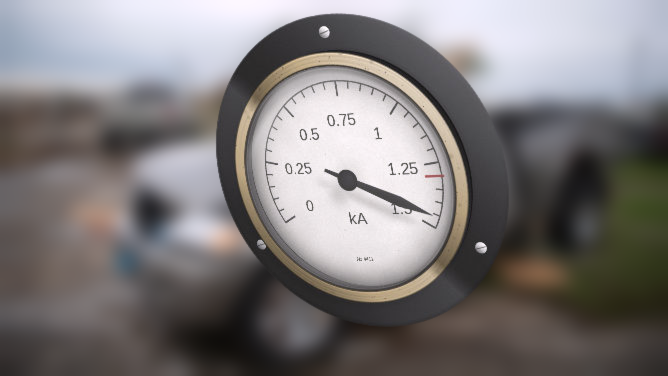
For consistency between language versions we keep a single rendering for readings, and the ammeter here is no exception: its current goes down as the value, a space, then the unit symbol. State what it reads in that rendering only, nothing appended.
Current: 1.45 kA
